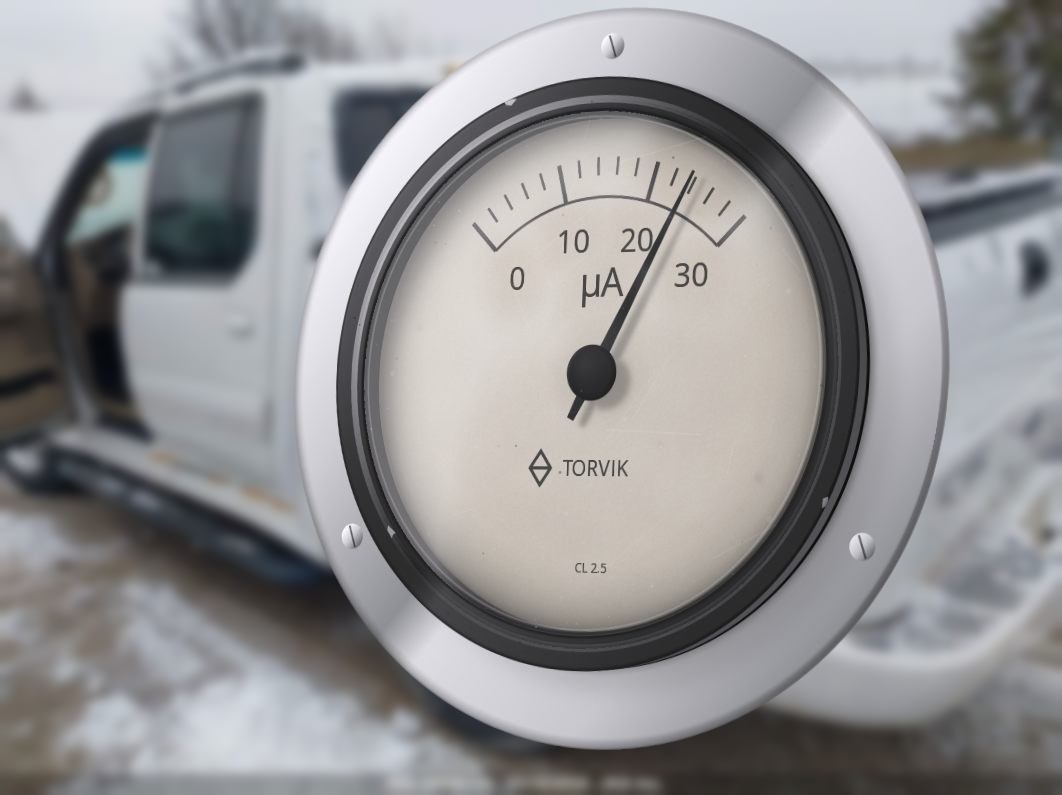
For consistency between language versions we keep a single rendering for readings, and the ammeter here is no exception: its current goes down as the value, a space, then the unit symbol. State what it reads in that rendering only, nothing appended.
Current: 24 µA
